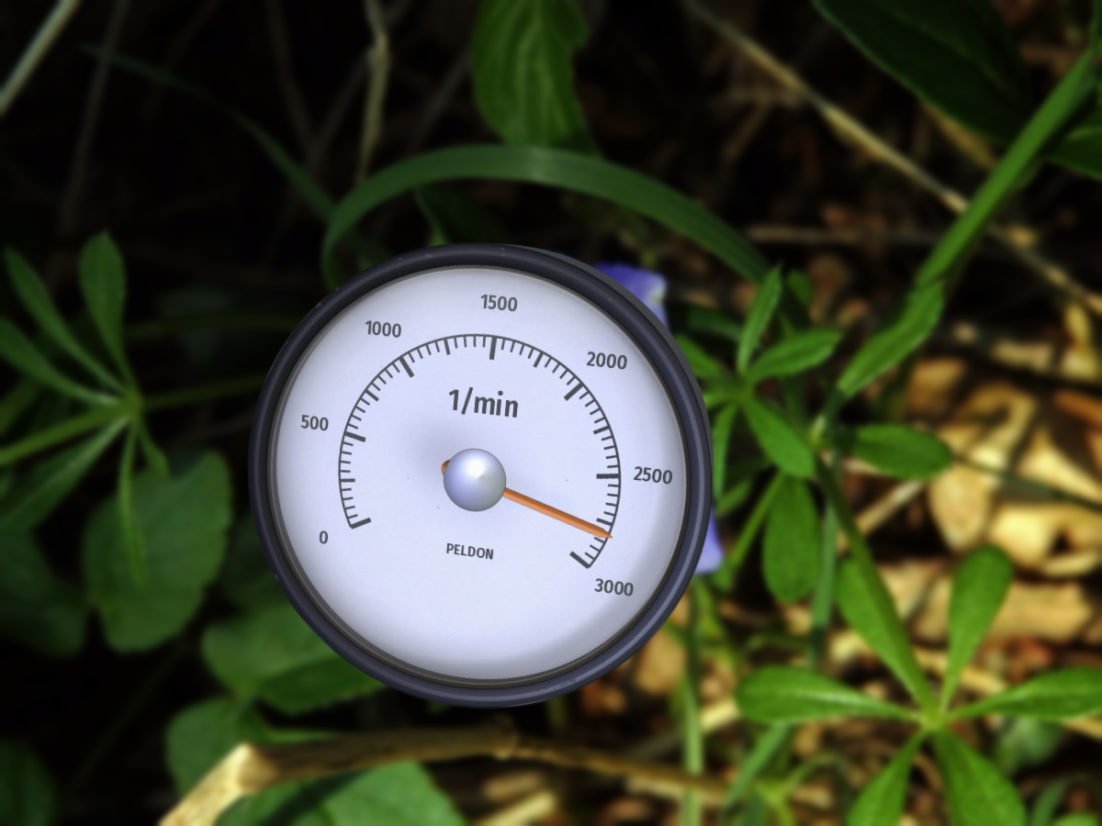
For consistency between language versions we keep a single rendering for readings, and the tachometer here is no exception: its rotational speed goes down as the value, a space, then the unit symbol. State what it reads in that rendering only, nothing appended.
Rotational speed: 2800 rpm
